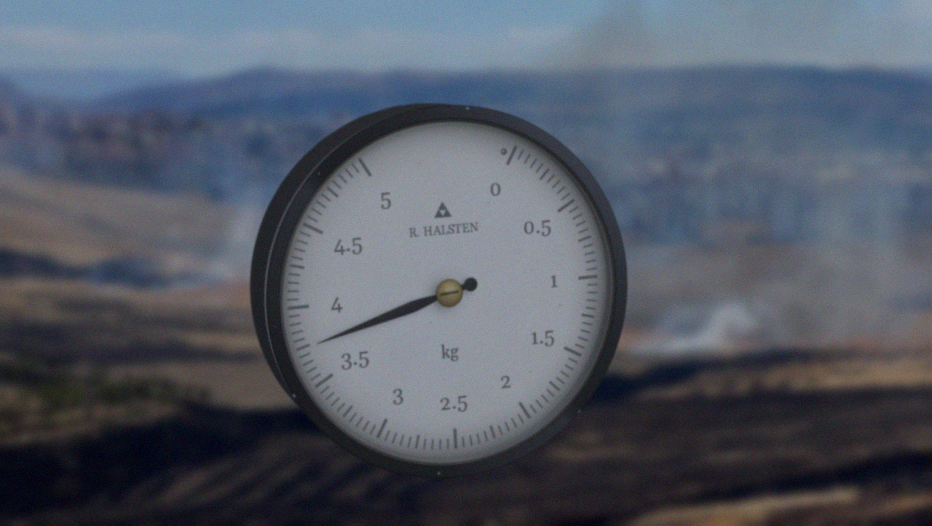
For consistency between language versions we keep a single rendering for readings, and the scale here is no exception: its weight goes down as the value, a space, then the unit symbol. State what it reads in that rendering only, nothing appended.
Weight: 3.75 kg
